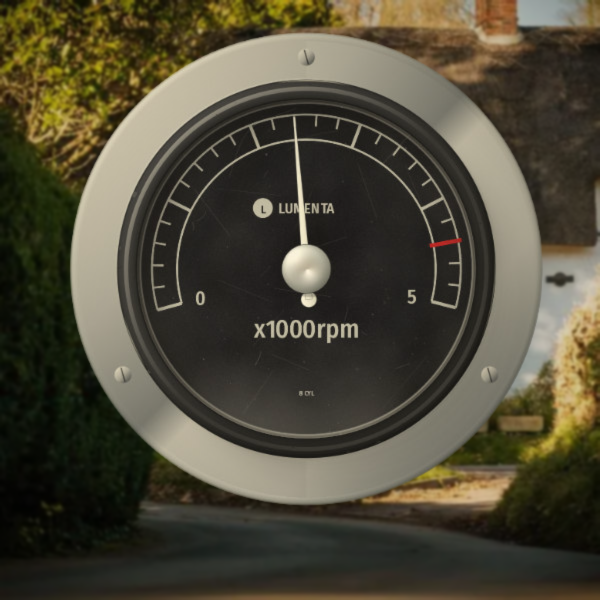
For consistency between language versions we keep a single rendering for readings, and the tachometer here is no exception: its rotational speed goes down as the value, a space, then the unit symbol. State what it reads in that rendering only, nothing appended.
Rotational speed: 2400 rpm
